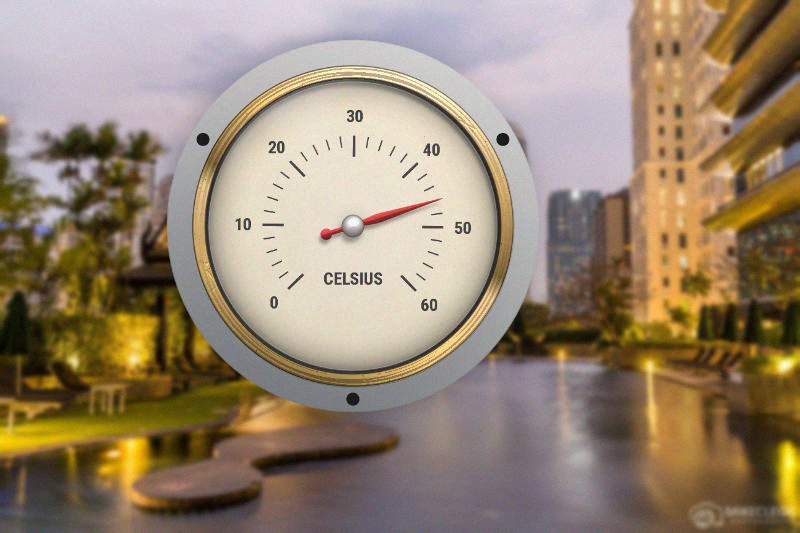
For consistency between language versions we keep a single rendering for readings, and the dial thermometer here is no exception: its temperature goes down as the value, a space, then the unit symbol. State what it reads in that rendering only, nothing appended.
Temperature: 46 °C
